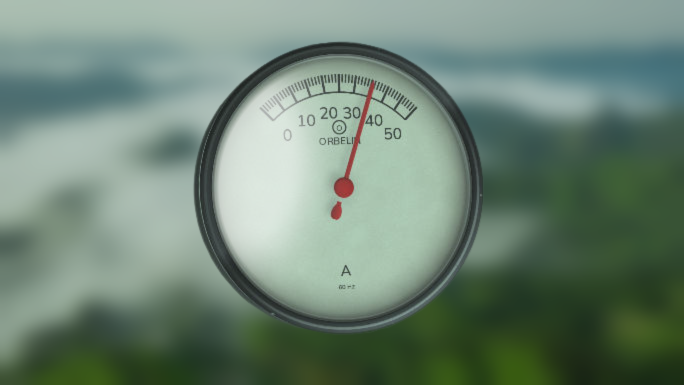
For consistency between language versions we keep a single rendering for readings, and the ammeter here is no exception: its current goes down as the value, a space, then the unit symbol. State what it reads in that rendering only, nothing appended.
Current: 35 A
